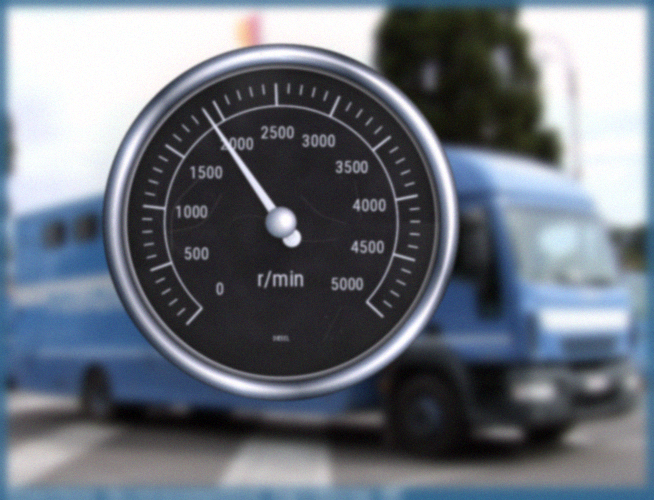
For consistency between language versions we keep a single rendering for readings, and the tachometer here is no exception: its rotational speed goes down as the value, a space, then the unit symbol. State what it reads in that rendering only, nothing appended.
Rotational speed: 1900 rpm
